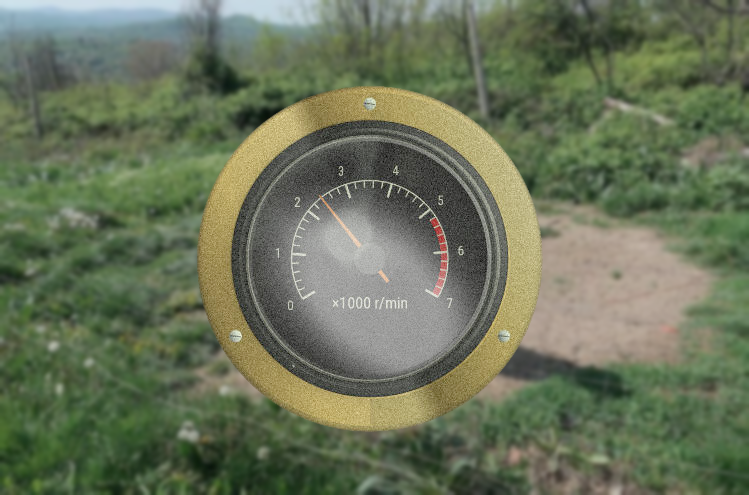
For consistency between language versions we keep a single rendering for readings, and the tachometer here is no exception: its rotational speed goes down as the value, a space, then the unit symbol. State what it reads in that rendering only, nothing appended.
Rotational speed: 2400 rpm
